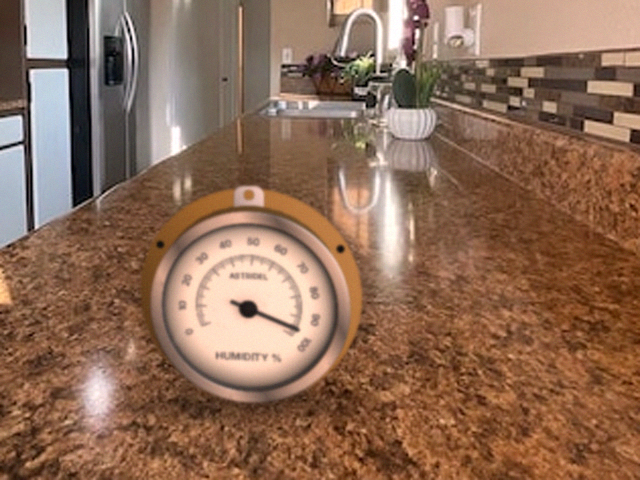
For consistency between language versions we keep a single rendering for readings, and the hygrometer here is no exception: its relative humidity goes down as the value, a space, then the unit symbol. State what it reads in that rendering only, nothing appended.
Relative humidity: 95 %
